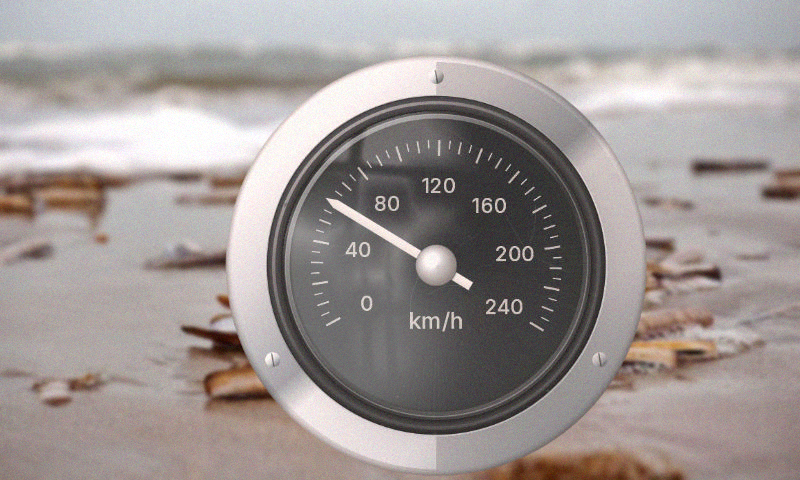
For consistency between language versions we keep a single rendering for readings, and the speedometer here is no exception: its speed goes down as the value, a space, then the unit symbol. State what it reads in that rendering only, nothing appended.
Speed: 60 km/h
